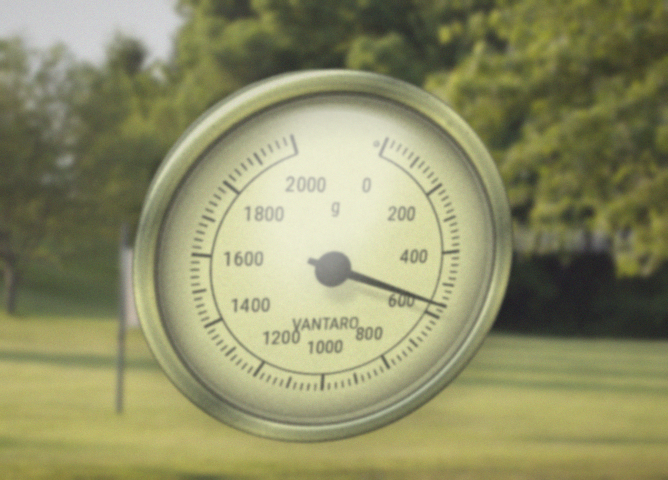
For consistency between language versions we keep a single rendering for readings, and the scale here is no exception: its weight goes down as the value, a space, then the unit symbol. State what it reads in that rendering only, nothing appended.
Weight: 560 g
